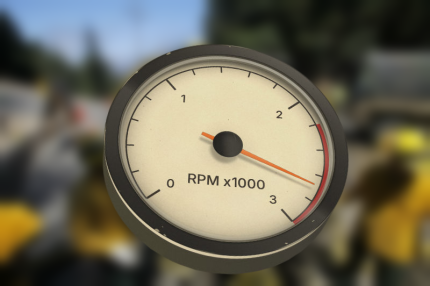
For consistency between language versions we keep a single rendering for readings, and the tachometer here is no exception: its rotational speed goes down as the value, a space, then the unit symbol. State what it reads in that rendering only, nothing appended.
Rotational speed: 2700 rpm
